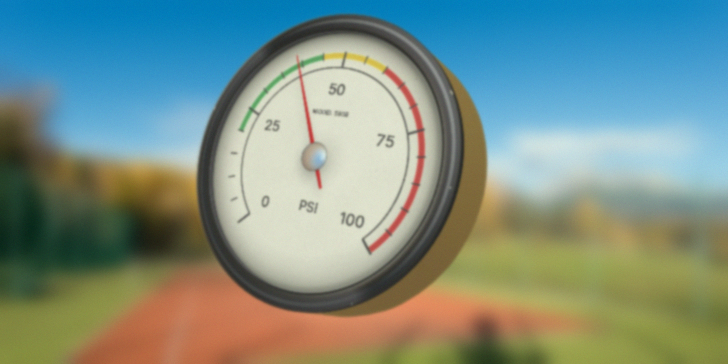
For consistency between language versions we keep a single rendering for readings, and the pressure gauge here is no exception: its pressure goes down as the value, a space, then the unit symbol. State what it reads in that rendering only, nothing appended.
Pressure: 40 psi
